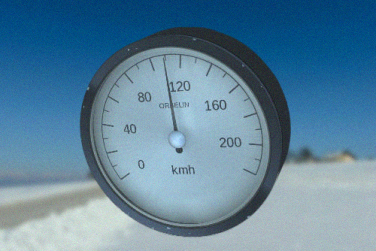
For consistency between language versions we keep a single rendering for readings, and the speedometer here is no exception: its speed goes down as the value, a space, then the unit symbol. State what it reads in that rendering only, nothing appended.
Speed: 110 km/h
